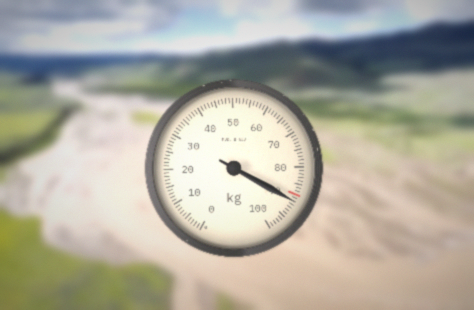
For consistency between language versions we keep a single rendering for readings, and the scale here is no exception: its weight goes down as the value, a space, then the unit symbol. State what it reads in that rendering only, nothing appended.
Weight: 90 kg
